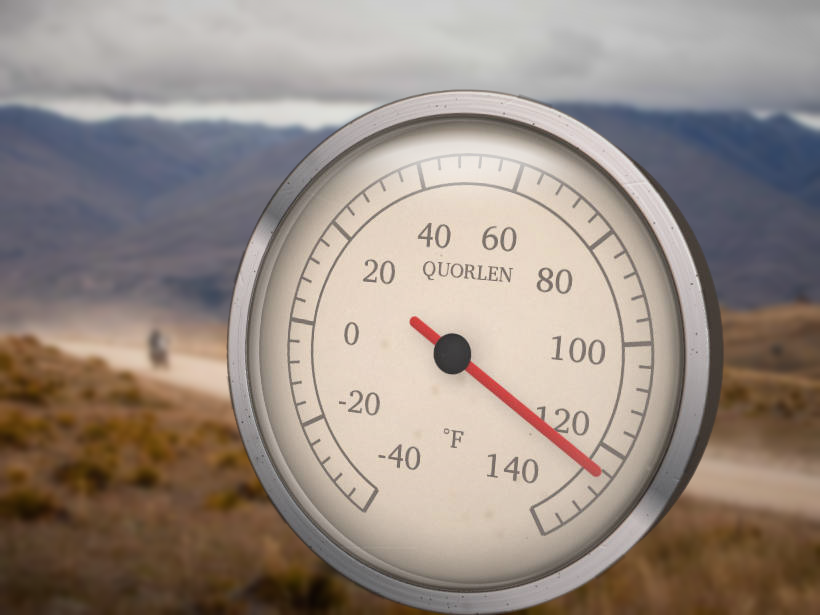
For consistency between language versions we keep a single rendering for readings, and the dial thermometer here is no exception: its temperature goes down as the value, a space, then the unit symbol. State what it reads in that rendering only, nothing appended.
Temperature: 124 °F
